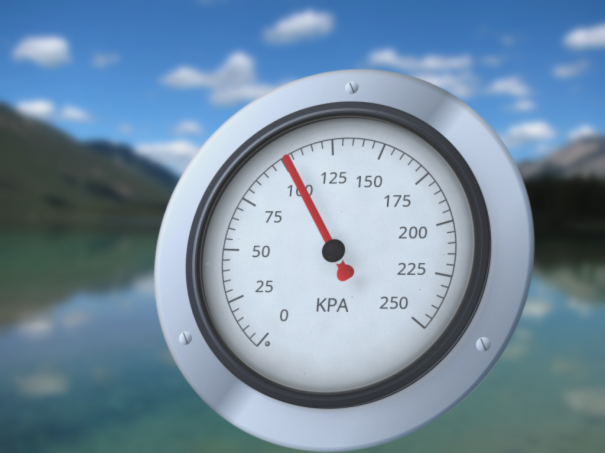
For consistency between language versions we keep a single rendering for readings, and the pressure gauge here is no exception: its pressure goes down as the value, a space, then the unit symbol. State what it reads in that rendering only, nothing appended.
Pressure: 102.5 kPa
